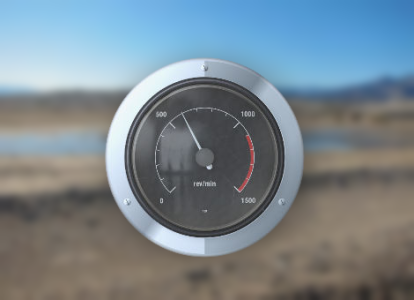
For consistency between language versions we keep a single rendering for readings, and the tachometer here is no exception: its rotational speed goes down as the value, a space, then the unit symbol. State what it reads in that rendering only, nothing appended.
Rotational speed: 600 rpm
